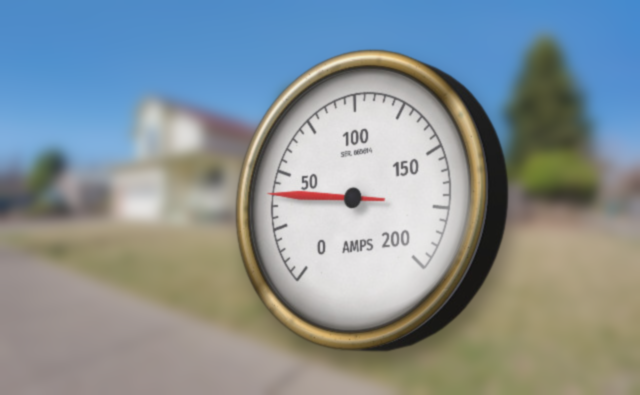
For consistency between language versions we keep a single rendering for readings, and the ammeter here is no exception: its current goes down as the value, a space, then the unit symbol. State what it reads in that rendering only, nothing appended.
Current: 40 A
